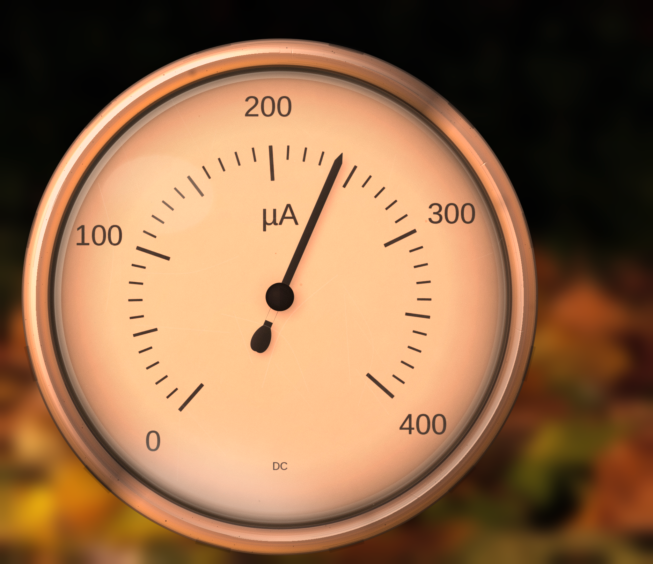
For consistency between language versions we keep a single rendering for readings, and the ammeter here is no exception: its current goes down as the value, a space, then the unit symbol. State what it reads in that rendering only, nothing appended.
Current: 240 µA
